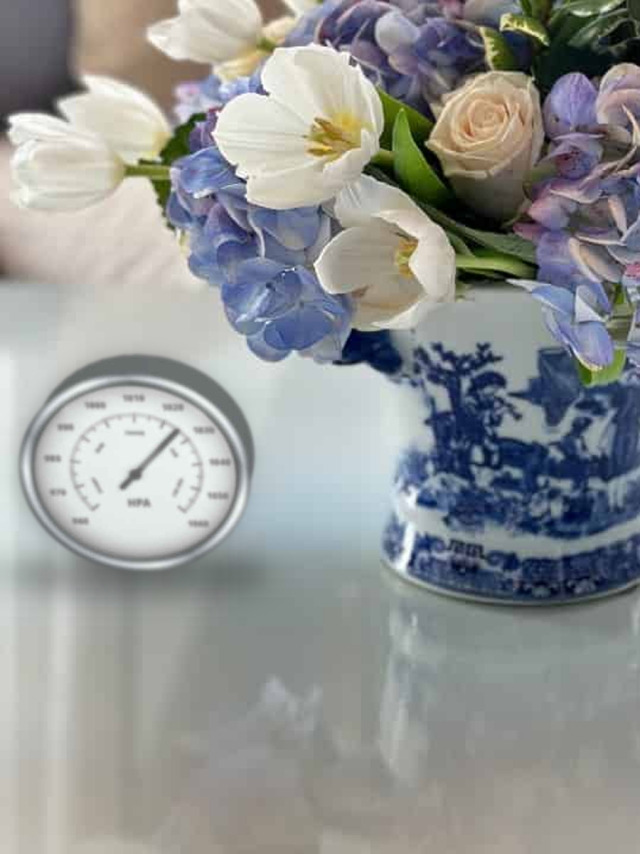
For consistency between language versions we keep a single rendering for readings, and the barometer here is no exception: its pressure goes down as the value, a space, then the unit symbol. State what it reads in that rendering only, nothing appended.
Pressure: 1025 hPa
